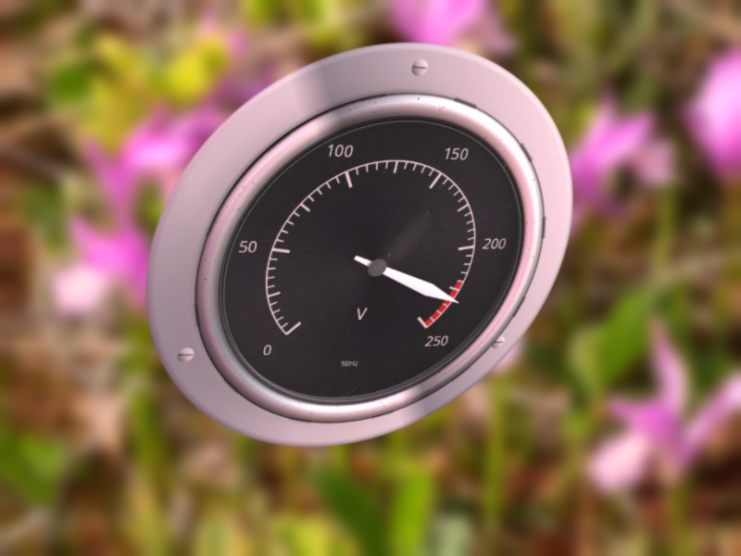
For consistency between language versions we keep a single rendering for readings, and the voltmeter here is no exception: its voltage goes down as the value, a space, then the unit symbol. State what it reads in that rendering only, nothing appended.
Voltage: 230 V
